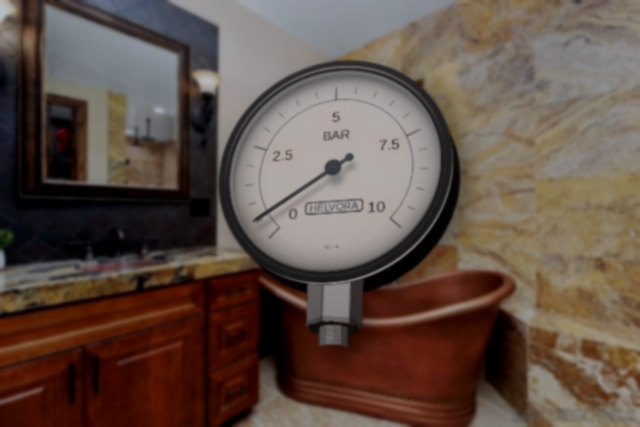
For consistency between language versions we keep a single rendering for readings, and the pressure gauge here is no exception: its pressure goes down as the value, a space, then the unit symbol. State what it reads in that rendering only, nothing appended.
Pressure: 0.5 bar
